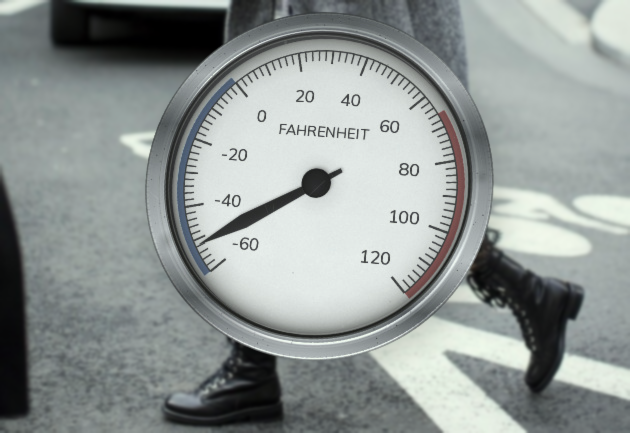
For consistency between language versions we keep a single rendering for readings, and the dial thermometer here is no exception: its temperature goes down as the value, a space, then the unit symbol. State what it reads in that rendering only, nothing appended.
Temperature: -52 °F
